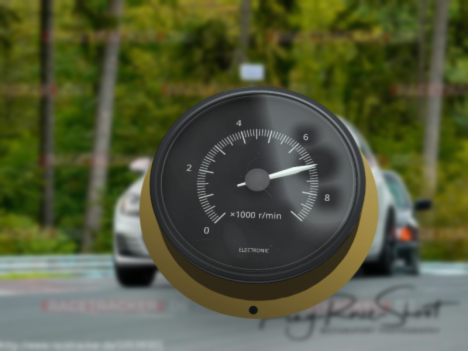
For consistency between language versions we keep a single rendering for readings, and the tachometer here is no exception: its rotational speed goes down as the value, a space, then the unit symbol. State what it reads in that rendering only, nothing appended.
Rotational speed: 7000 rpm
